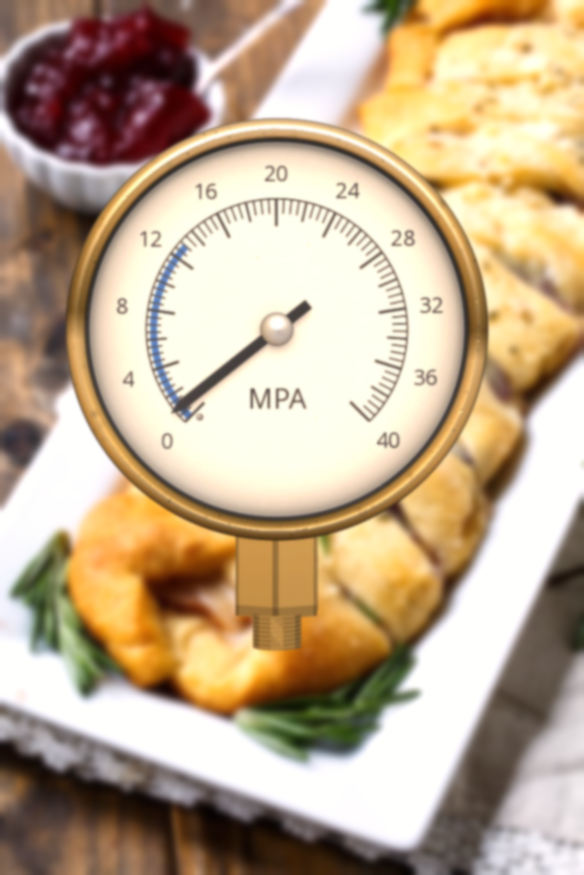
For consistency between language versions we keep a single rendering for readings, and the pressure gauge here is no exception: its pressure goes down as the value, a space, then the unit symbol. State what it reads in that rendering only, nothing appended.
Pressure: 1 MPa
